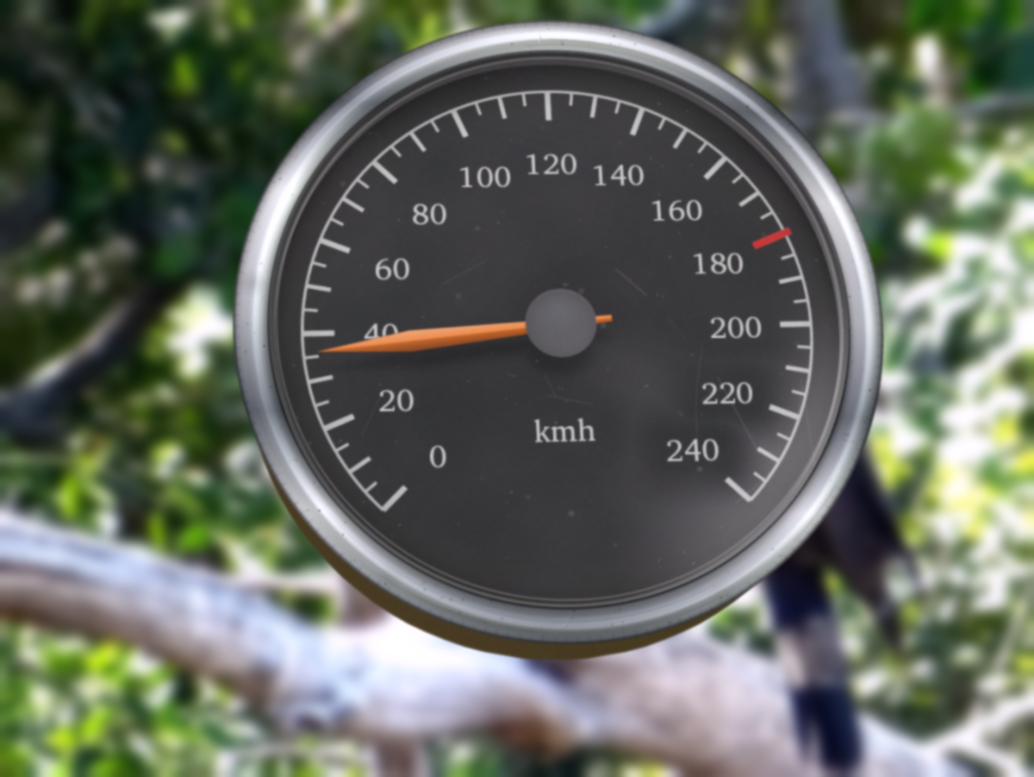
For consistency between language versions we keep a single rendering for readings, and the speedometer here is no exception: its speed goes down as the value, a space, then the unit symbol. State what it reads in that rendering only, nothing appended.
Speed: 35 km/h
